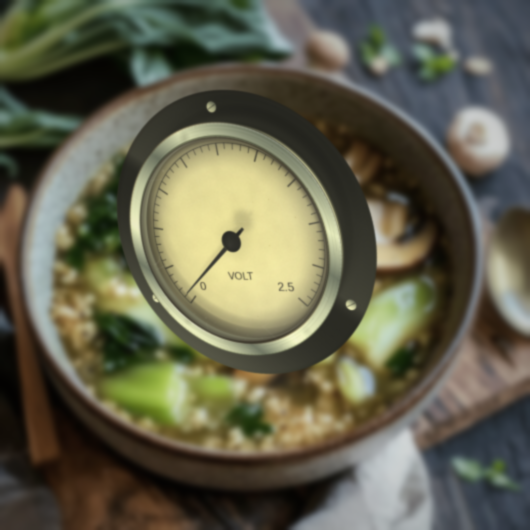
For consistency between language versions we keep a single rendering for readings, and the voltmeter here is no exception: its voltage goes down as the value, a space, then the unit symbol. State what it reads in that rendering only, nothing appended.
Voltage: 0.05 V
